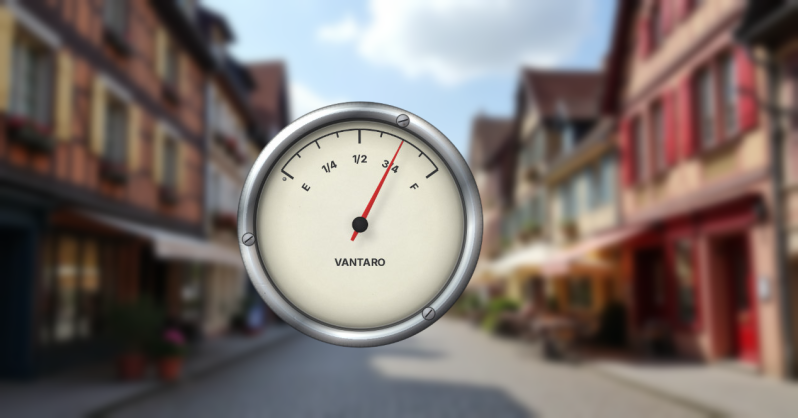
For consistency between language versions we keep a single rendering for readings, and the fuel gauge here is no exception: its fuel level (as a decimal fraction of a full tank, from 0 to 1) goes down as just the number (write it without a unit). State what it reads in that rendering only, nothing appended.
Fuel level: 0.75
